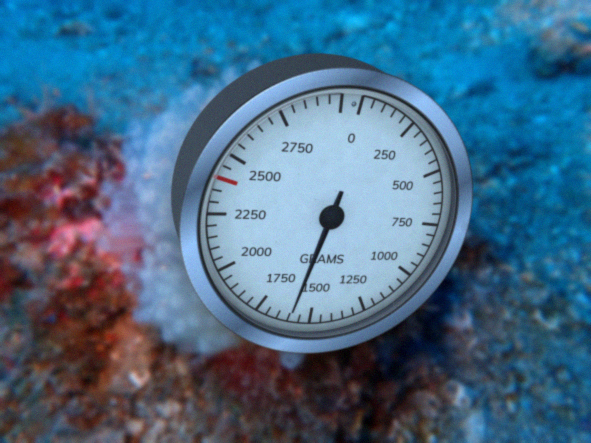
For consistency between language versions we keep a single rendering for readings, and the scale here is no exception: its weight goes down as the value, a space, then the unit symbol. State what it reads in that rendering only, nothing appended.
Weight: 1600 g
